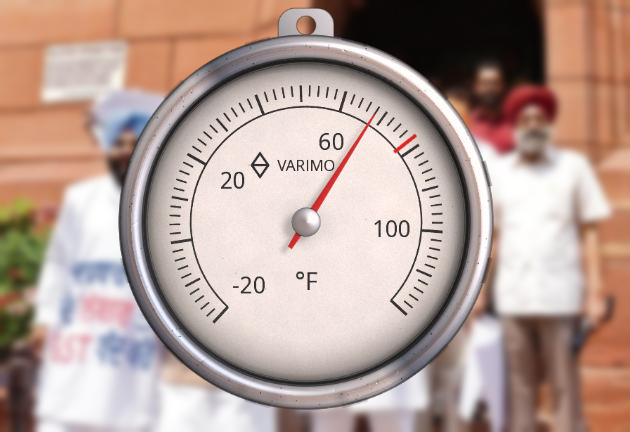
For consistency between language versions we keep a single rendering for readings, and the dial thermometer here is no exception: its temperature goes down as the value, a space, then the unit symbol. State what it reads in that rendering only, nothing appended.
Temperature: 68 °F
